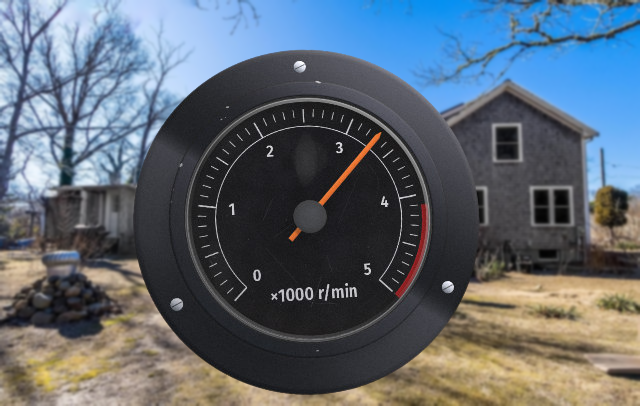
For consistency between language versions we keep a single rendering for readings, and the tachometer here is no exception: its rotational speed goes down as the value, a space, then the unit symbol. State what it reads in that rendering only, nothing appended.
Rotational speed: 3300 rpm
